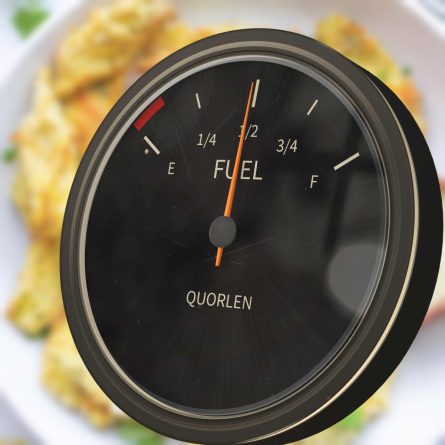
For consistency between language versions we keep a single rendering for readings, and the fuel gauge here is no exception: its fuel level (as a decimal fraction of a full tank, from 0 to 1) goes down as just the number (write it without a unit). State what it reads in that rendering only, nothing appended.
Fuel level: 0.5
